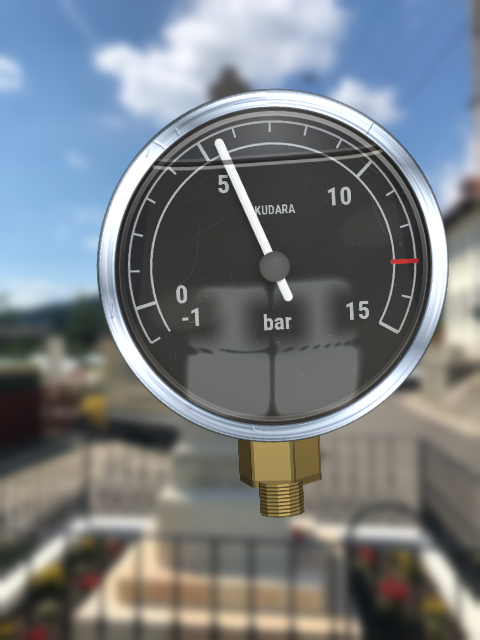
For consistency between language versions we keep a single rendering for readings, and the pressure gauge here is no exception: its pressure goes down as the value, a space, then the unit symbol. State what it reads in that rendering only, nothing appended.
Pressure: 5.5 bar
